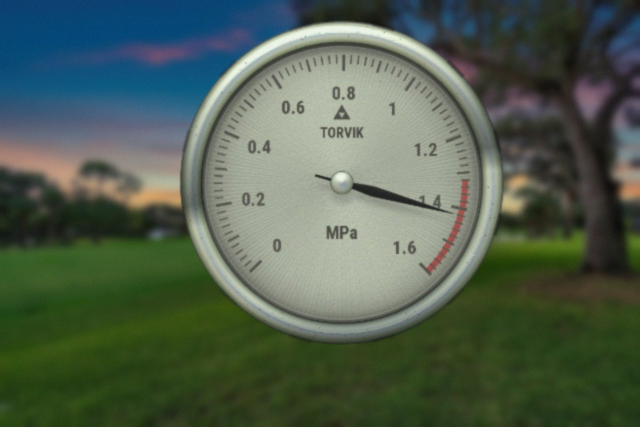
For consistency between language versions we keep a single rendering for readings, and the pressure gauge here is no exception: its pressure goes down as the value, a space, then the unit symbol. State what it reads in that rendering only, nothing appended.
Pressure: 1.42 MPa
